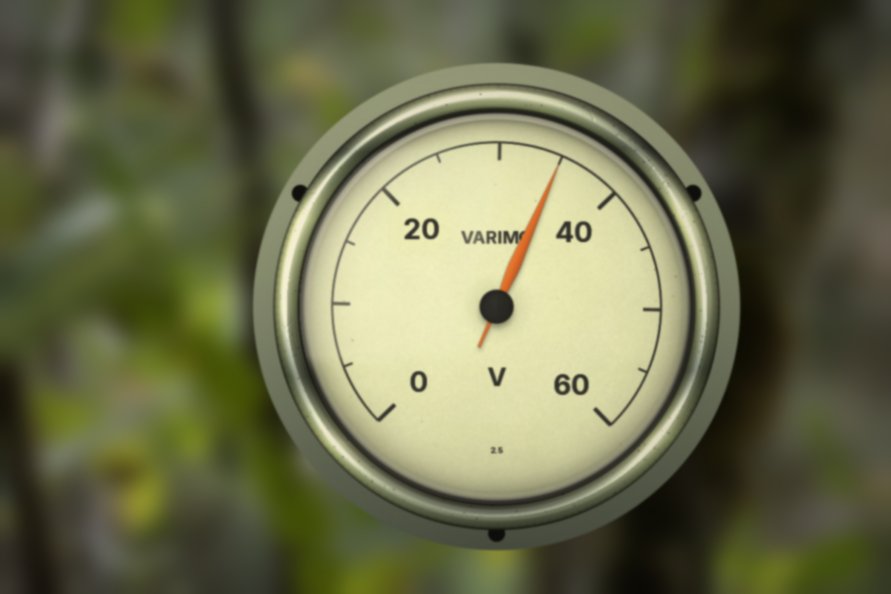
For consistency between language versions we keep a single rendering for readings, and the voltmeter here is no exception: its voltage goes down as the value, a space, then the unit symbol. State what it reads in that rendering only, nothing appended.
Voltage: 35 V
